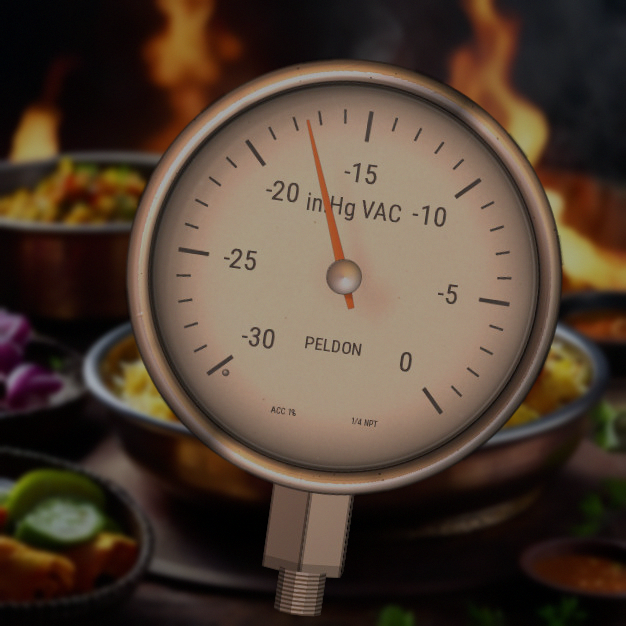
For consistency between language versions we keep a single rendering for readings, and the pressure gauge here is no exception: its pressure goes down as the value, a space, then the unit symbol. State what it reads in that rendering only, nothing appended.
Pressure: -17.5 inHg
